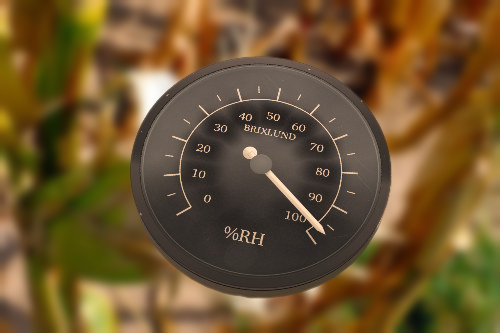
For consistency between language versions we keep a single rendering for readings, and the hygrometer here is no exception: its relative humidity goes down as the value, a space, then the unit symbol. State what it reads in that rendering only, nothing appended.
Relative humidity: 97.5 %
